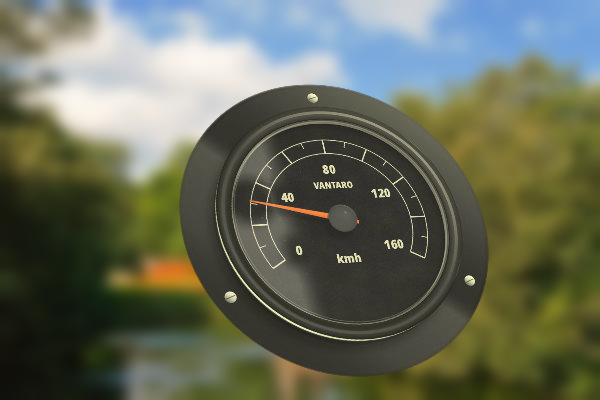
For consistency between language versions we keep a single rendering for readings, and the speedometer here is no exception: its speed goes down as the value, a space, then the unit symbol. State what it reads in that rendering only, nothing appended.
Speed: 30 km/h
